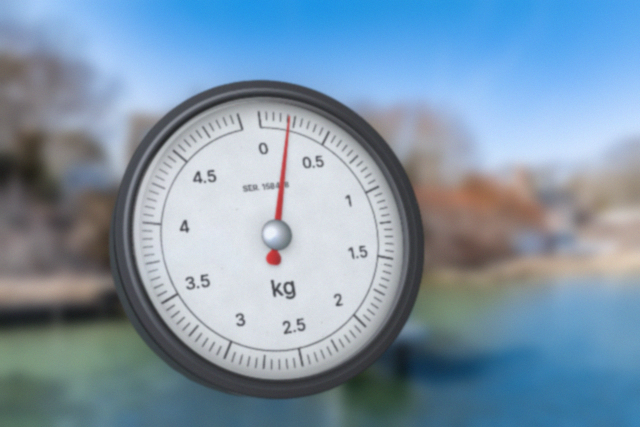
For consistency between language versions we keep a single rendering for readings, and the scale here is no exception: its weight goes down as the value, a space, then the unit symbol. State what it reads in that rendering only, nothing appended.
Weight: 0.2 kg
